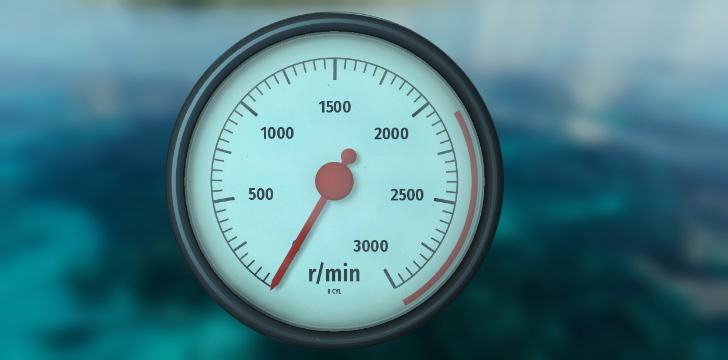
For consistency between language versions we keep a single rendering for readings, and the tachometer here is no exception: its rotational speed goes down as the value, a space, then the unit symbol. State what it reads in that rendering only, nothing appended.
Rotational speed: 0 rpm
